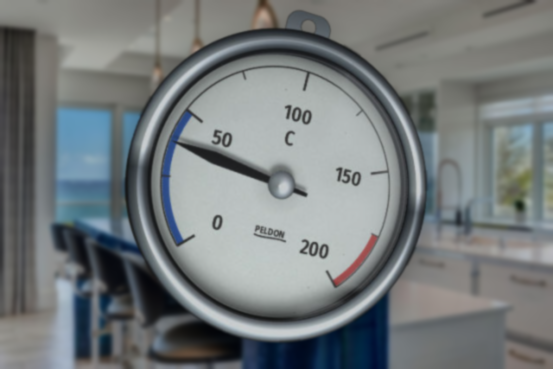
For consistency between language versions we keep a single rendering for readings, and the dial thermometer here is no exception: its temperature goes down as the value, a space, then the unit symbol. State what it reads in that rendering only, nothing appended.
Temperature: 37.5 °C
